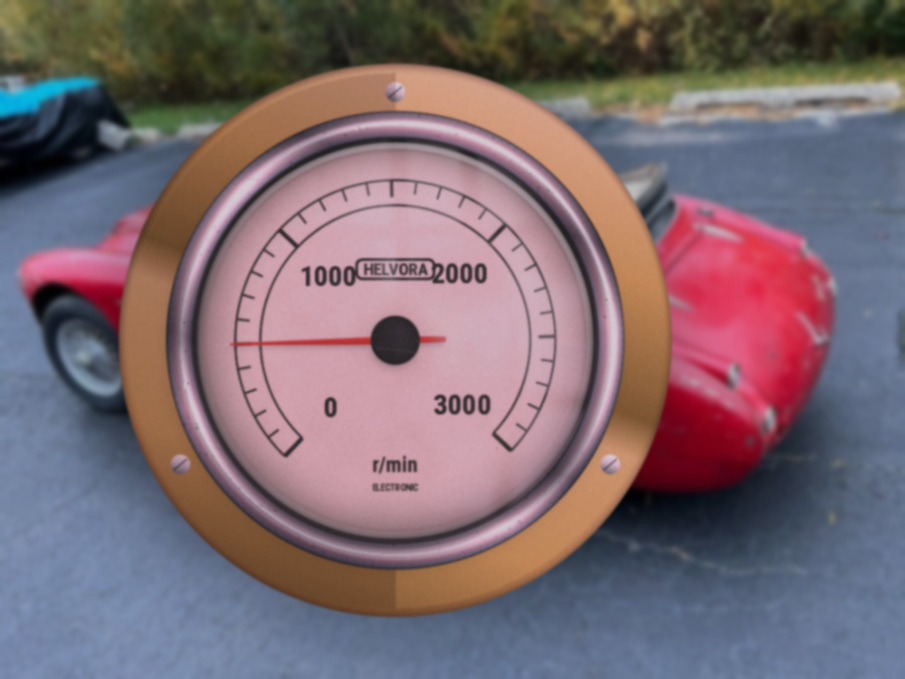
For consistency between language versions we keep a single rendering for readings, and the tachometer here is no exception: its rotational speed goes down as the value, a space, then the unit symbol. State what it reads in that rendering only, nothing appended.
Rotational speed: 500 rpm
